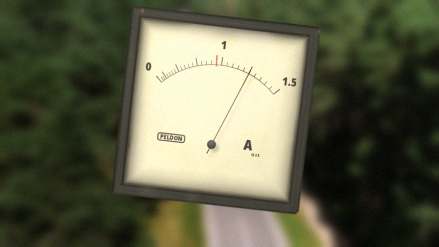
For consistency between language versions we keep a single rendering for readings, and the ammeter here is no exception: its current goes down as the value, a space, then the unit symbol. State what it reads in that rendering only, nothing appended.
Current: 1.25 A
